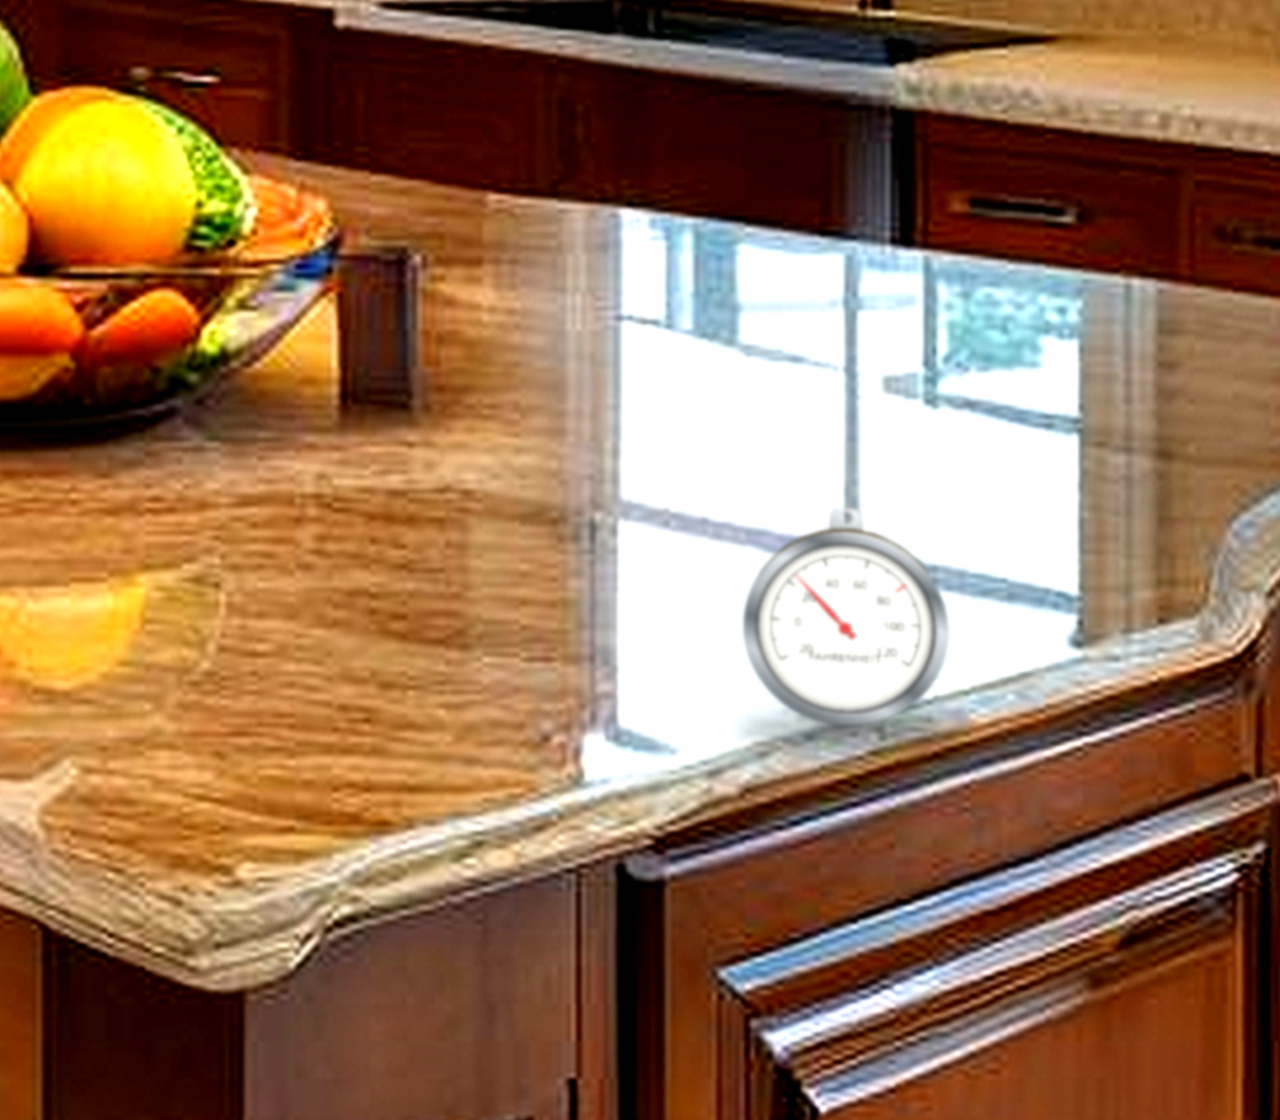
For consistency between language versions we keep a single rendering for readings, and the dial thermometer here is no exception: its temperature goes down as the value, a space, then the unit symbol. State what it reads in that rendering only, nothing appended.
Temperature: 25 °F
